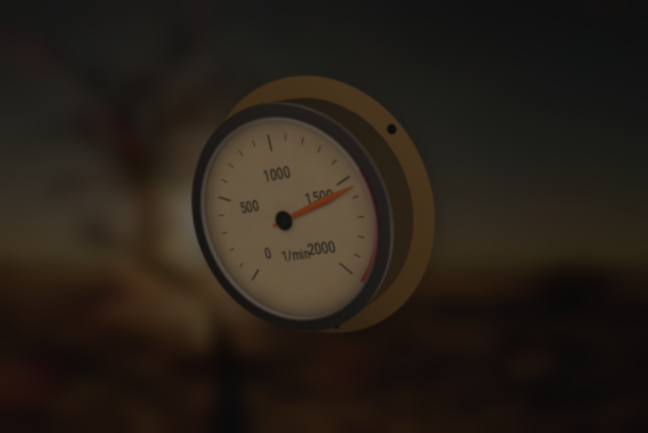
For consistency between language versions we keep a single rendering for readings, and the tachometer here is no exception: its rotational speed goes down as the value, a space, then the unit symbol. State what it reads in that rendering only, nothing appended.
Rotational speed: 1550 rpm
